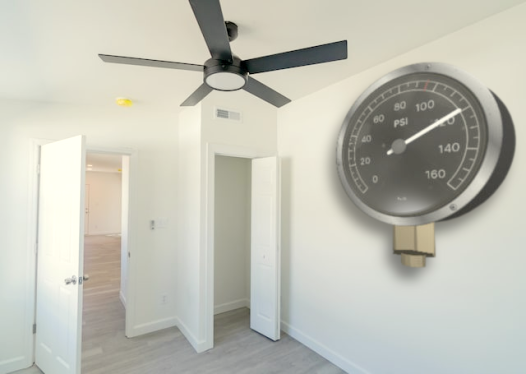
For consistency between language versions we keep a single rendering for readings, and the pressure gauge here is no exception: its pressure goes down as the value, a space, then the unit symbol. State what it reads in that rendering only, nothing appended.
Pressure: 120 psi
